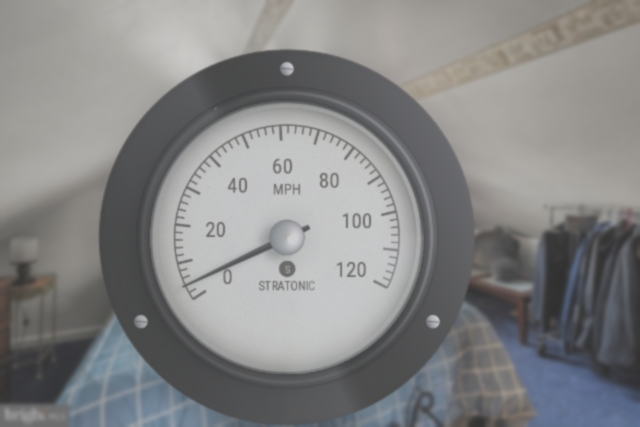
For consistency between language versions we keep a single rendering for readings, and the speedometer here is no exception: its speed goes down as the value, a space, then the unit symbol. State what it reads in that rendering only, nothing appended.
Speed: 4 mph
